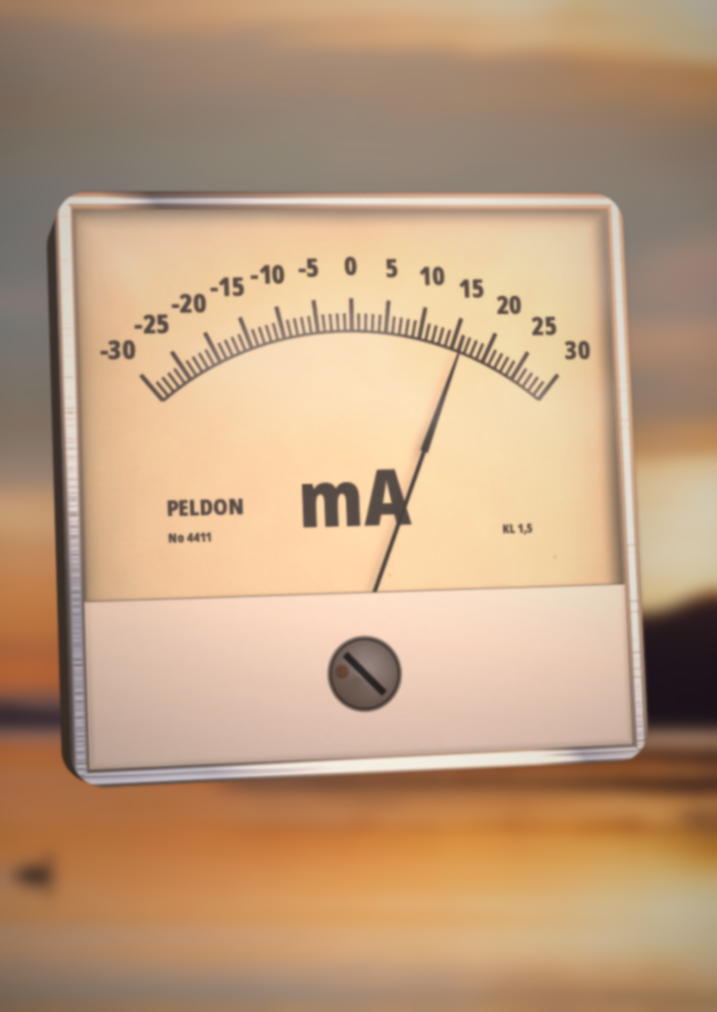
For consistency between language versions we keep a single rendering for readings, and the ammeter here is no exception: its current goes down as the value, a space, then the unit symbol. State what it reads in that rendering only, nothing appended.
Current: 16 mA
